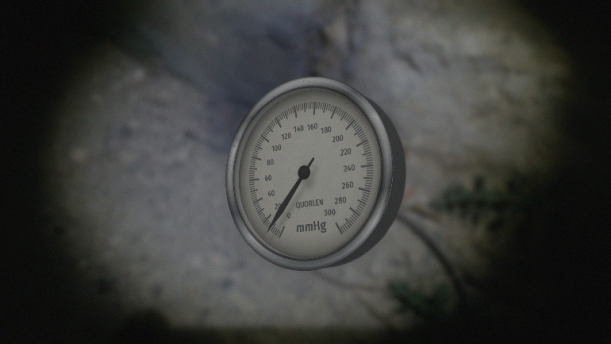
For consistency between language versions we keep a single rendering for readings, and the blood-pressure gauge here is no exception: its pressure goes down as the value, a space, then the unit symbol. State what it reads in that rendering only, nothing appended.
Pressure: 10 mmHg
